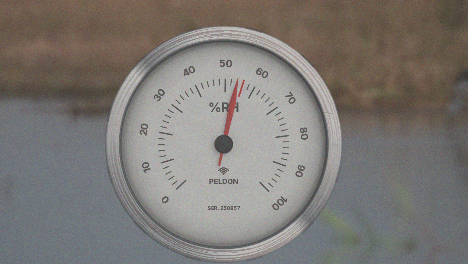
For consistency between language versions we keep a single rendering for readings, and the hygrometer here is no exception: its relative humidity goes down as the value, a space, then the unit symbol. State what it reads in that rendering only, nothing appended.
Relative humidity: 54 %
